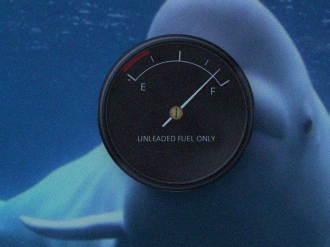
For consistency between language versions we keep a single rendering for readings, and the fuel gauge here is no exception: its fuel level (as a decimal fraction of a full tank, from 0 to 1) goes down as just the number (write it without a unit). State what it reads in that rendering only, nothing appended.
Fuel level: 0.875
